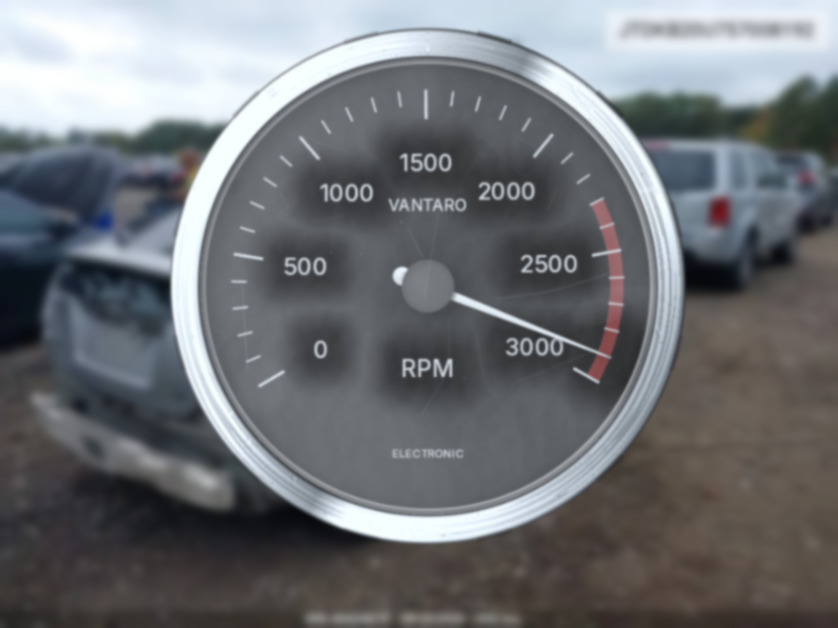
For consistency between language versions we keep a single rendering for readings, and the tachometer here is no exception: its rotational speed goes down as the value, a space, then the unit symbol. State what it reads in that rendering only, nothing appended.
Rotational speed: 2900 rpm
